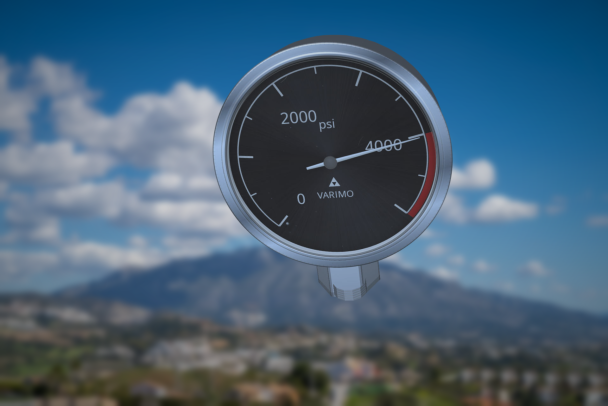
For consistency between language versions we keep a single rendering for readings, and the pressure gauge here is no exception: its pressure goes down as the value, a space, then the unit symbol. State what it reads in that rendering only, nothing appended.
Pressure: 4000 psi
